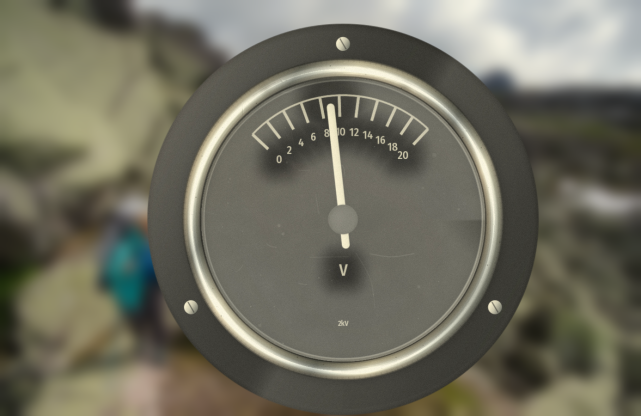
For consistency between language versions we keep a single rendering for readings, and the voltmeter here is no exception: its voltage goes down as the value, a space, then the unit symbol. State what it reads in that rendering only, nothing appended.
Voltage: 9 V
